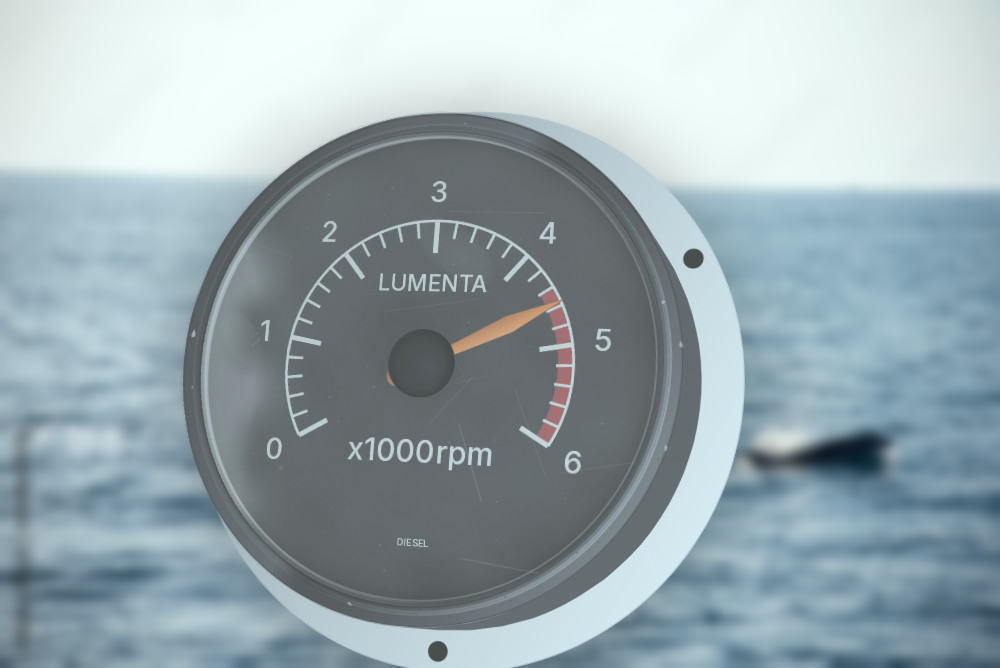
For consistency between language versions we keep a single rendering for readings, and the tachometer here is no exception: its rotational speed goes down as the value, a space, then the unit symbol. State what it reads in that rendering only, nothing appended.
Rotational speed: 4600 rpm
